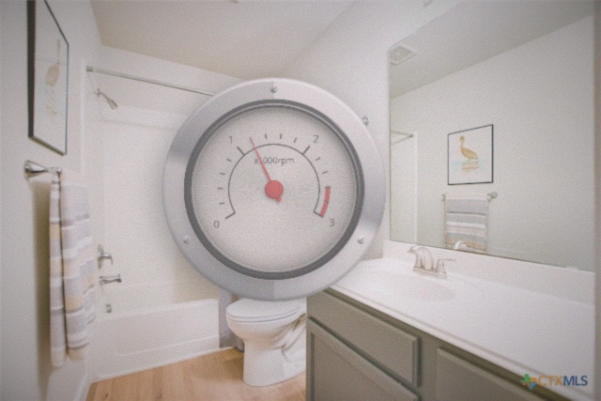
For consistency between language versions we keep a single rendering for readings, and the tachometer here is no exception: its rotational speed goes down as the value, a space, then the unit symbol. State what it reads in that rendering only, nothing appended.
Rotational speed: 1200 rpm
